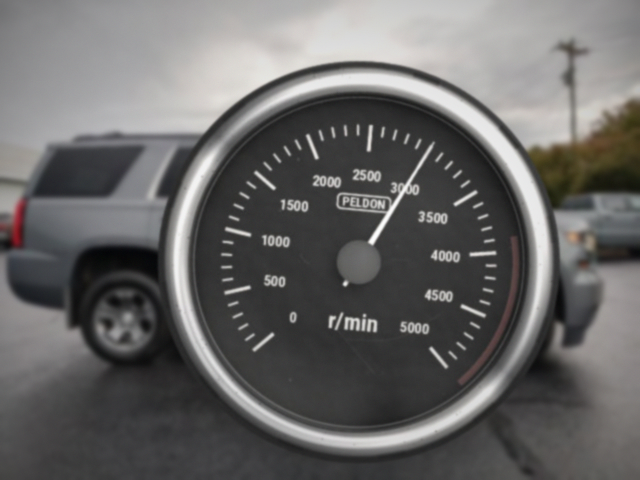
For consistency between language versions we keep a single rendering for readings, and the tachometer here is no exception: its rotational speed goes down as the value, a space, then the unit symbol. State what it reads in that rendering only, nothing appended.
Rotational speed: 3000 rpm
